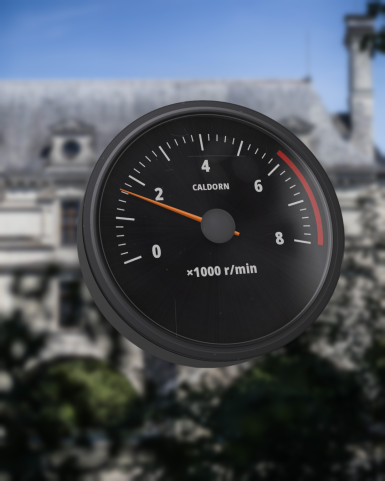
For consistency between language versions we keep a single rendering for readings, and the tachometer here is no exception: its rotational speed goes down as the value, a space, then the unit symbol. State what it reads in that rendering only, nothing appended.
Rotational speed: 1600 rpm
